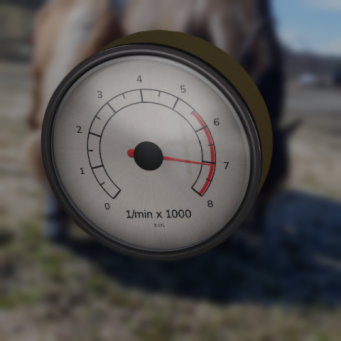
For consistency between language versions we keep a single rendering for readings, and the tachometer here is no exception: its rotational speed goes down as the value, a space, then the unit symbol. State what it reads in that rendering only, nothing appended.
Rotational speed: 7000 rpm
